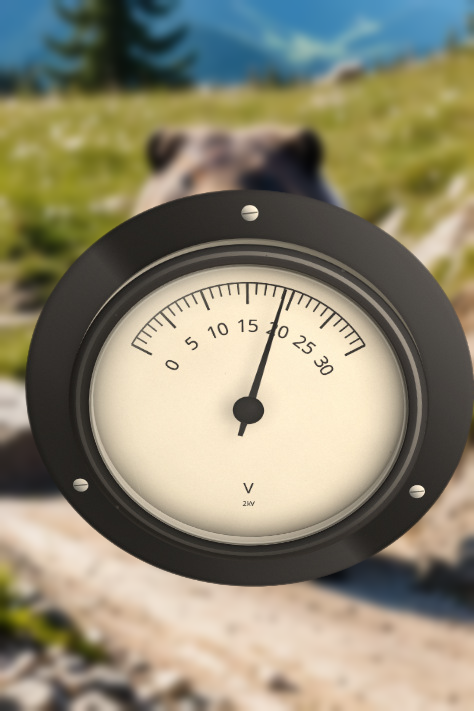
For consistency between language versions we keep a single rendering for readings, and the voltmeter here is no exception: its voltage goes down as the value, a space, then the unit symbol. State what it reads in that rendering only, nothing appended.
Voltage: 19 V
